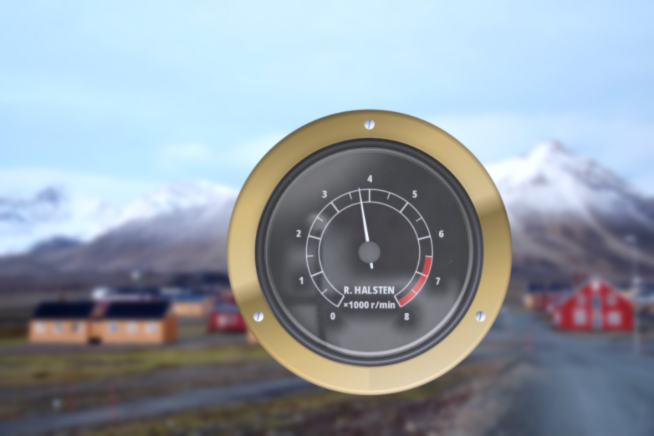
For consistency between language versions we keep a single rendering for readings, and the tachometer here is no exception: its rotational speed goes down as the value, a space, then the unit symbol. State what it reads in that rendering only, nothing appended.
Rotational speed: 3750 rpm
